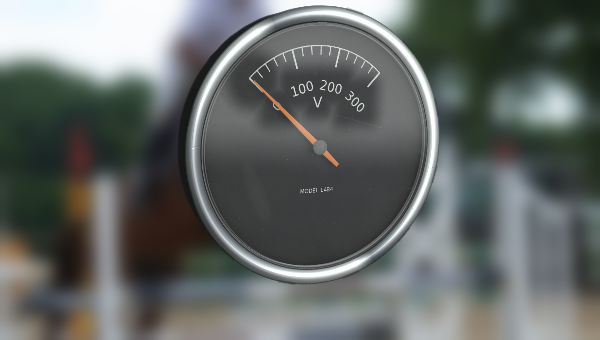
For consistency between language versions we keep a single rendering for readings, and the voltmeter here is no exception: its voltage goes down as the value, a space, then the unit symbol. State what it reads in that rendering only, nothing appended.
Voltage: 0 V
